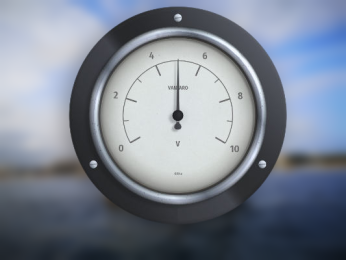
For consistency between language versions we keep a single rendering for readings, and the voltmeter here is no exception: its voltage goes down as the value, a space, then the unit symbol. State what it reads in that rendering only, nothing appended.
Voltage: 5 V
